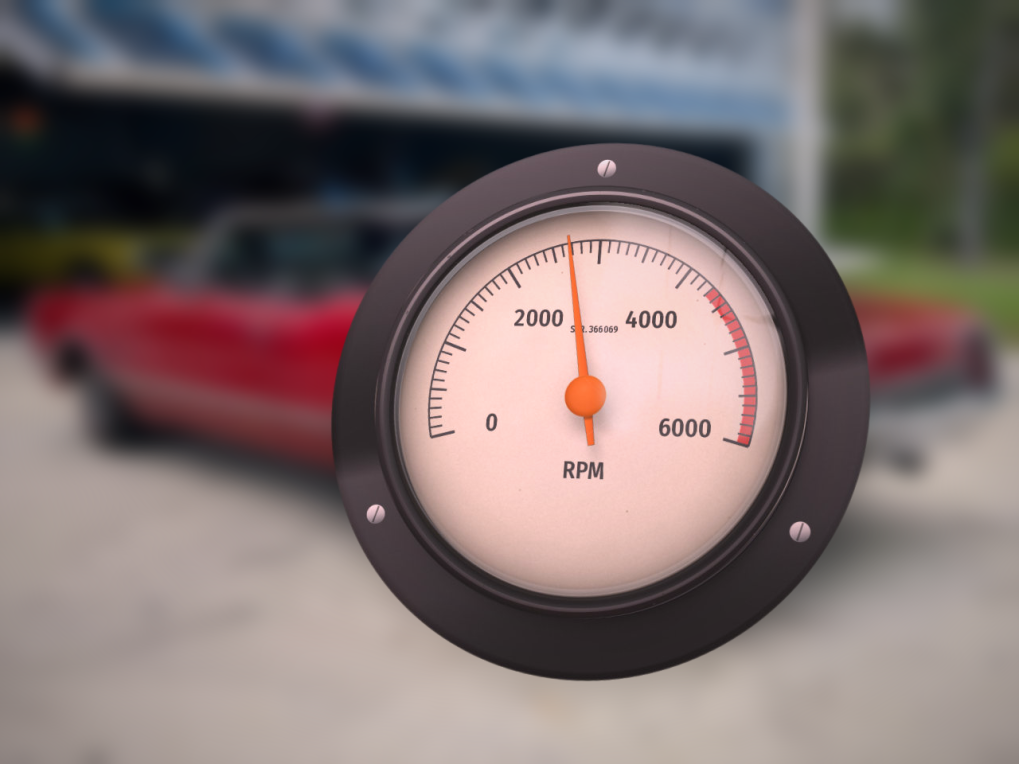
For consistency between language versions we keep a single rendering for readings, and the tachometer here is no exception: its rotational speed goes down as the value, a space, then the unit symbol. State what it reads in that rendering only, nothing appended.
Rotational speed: 2700 rpm
